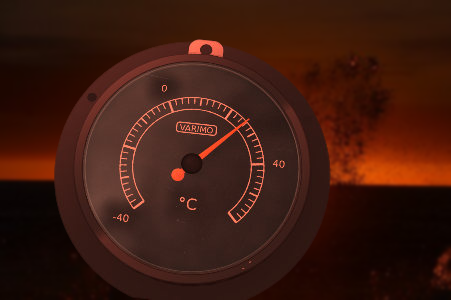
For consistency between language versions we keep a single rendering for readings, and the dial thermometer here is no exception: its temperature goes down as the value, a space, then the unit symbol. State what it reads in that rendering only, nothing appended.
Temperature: 26 °C
